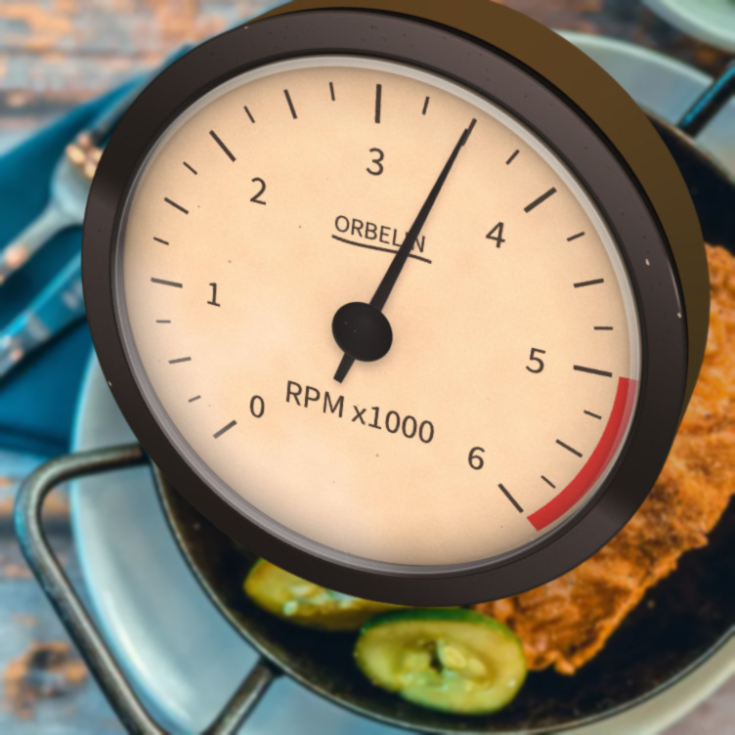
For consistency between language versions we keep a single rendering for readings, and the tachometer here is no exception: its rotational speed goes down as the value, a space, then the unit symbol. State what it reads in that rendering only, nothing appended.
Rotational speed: 3500 rpm
